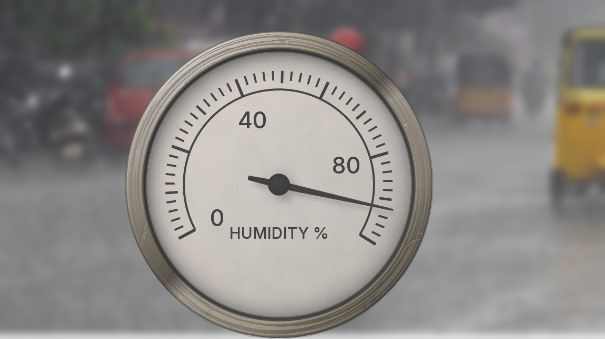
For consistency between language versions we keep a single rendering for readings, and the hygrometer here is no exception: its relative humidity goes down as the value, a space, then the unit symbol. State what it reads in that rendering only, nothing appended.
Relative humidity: 92 %
